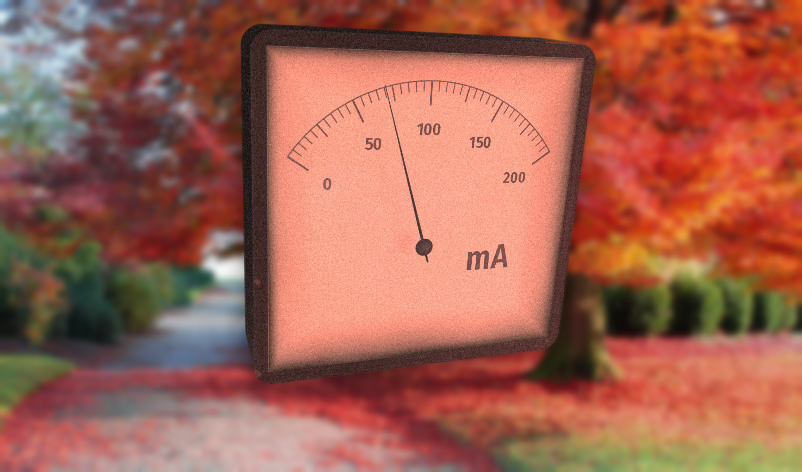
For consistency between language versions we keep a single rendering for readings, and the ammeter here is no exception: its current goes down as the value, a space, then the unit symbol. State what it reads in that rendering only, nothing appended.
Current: 70 mA
